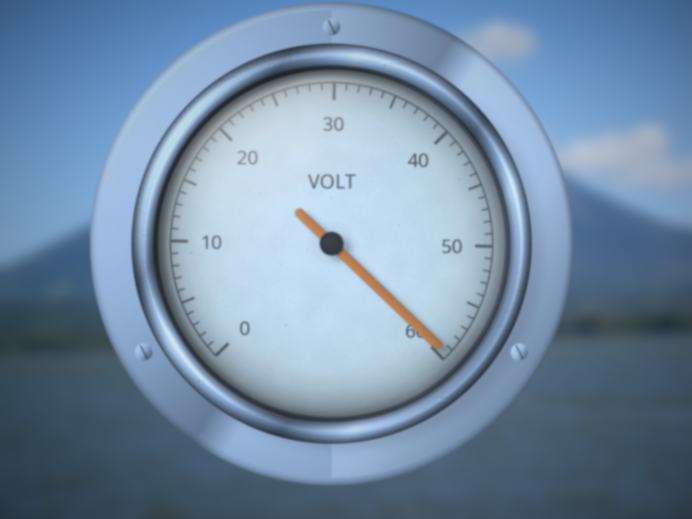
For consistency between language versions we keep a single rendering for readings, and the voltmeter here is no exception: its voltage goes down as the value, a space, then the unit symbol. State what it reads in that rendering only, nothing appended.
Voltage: 59.5 V
